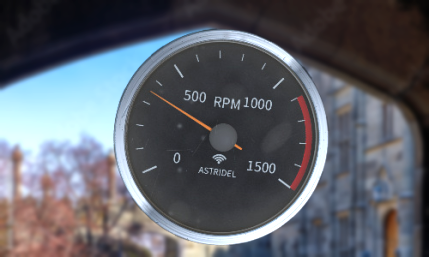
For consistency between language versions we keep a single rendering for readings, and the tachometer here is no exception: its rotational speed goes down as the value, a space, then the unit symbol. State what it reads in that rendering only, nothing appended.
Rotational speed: 350 rpm
